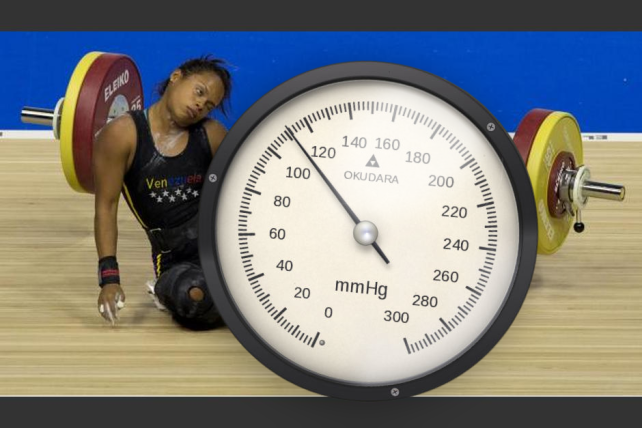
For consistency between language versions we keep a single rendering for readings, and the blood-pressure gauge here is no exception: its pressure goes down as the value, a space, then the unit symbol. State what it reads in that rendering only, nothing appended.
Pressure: 112 mmHg
